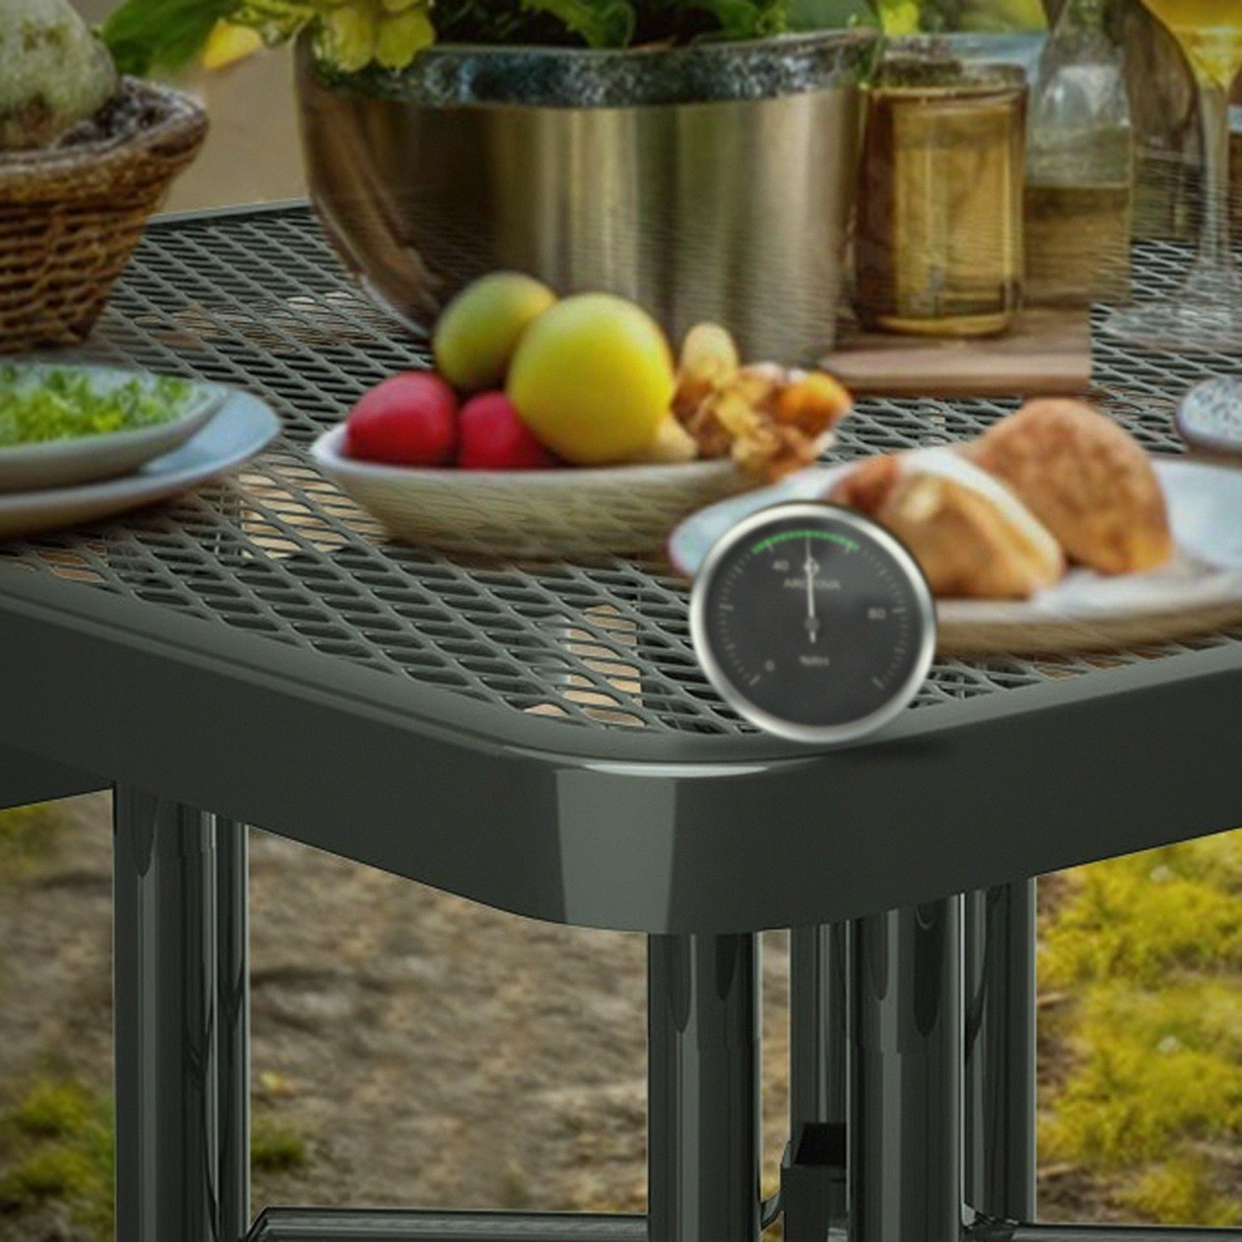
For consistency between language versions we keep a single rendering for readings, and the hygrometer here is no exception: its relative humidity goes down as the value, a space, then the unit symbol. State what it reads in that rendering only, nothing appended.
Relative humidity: 50 %
